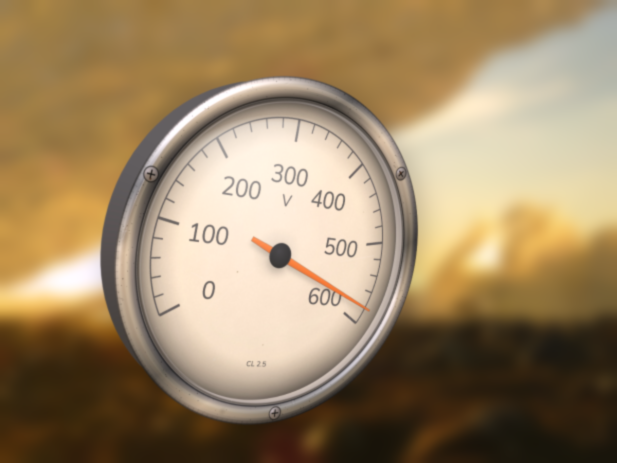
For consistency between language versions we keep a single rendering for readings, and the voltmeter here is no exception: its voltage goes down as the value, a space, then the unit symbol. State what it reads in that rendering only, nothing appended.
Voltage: 580 V
